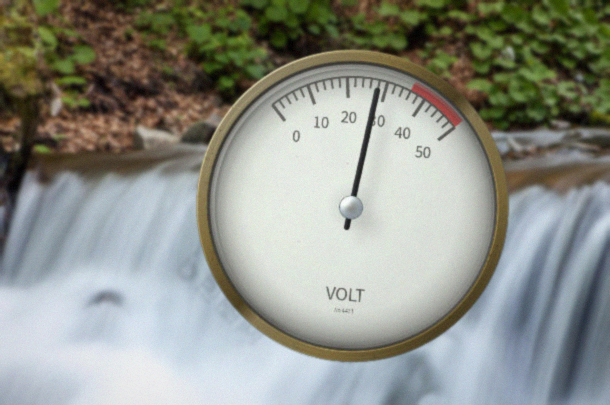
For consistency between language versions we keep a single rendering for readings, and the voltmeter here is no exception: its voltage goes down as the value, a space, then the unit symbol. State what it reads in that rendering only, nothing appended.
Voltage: 28 V
